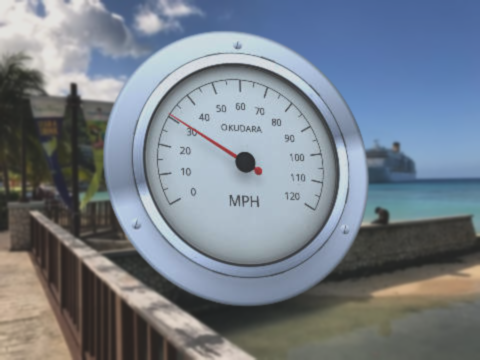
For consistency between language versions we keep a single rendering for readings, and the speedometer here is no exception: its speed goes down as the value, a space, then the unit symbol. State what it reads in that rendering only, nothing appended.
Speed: 30 mph
